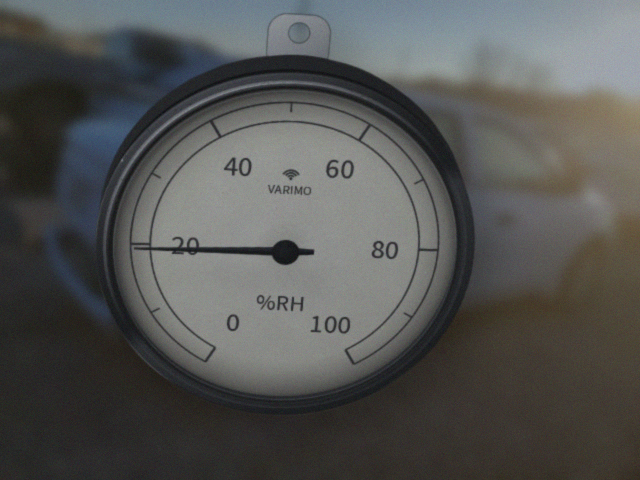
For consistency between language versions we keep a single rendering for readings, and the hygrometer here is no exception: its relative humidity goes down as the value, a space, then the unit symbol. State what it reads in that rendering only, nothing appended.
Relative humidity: 20 %
